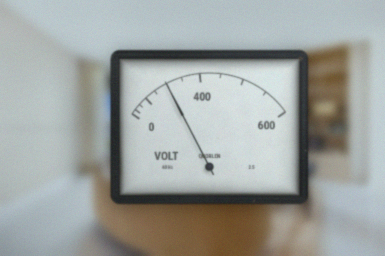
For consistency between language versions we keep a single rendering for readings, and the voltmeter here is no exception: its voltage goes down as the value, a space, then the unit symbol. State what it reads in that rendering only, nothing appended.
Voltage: 300 V
